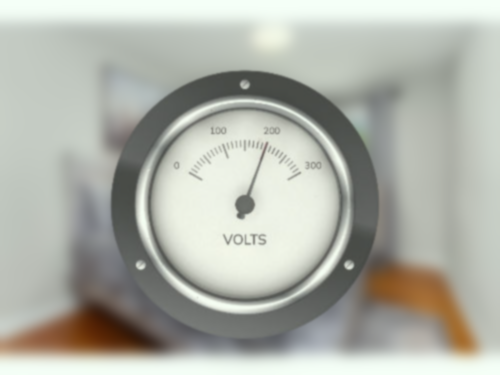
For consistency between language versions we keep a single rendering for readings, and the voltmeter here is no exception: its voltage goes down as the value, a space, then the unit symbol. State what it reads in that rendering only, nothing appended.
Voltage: 200 V
